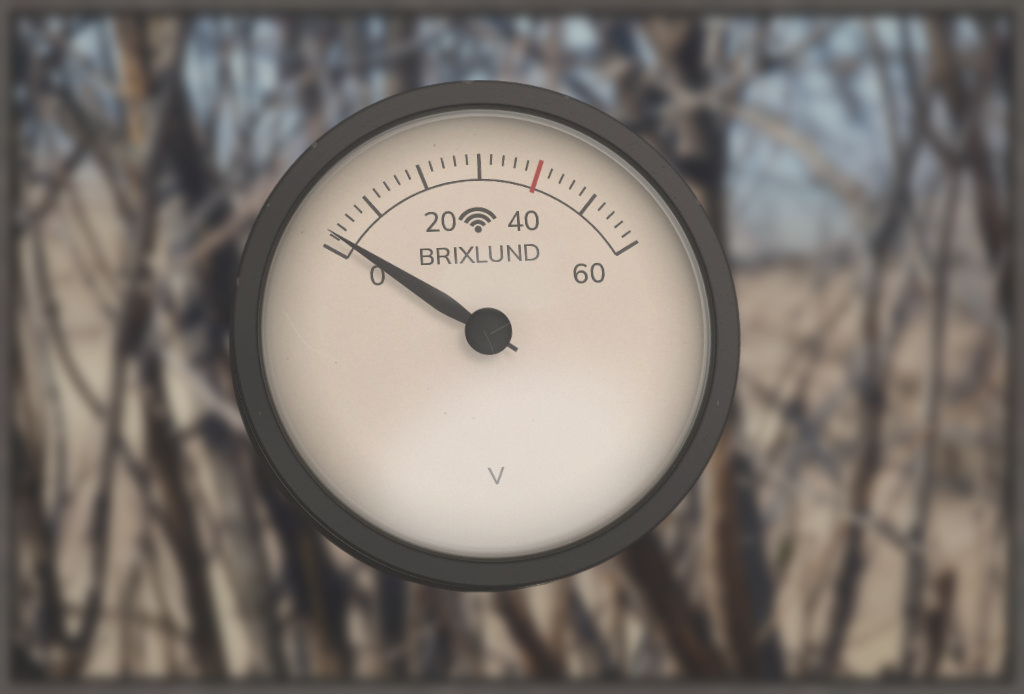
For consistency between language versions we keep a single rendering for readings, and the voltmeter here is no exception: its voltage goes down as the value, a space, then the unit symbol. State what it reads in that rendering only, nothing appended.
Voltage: 2 V
